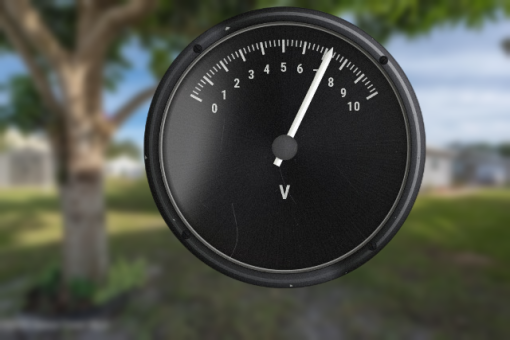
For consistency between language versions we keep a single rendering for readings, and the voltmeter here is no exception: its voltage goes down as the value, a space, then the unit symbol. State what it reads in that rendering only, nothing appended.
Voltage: 7.2 V
